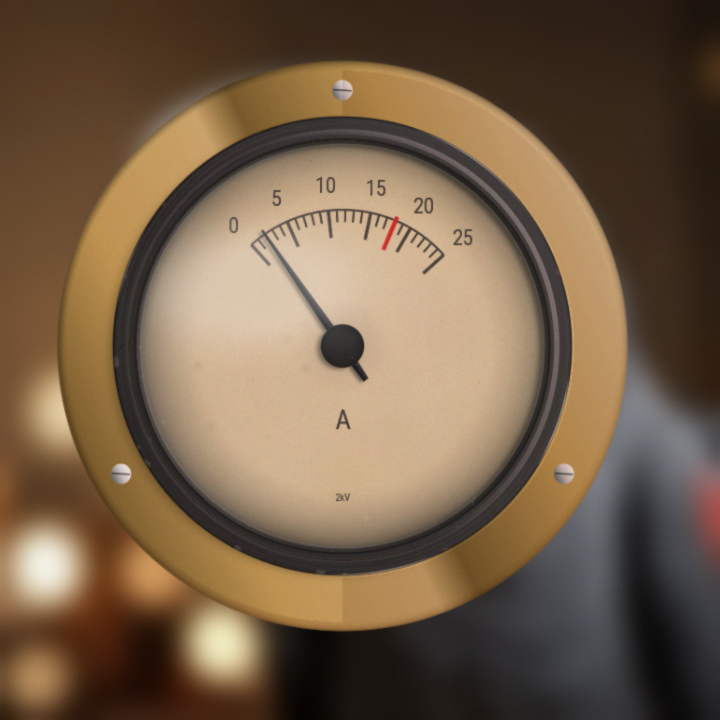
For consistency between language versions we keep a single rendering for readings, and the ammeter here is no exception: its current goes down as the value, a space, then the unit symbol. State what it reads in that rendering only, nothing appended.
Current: 2 A
